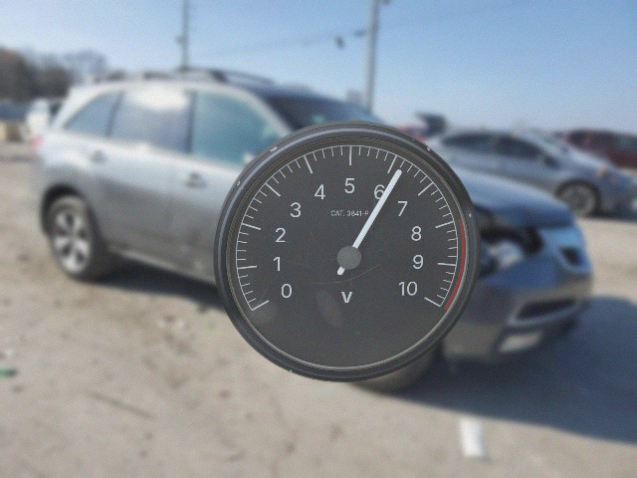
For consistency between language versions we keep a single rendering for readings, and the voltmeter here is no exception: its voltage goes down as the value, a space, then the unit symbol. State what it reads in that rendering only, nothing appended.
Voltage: 6.2 V
